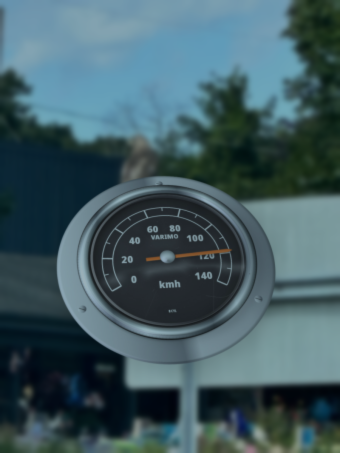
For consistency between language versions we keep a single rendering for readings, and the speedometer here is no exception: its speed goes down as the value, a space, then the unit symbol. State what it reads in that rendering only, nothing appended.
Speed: 120 km/h
